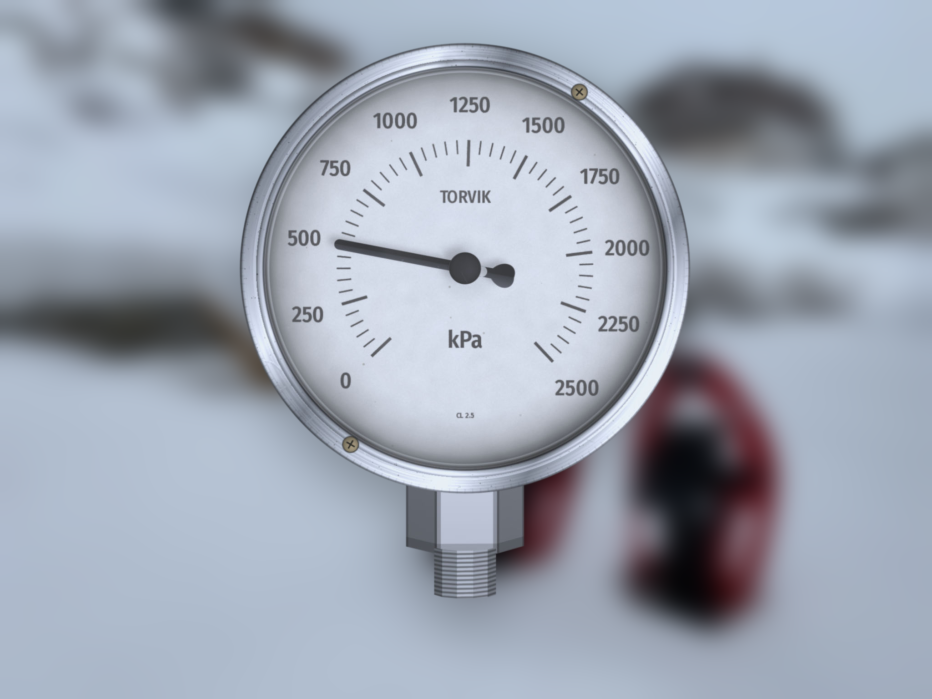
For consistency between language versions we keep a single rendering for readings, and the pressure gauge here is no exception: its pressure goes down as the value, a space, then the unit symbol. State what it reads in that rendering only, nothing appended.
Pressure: 500 kPa
